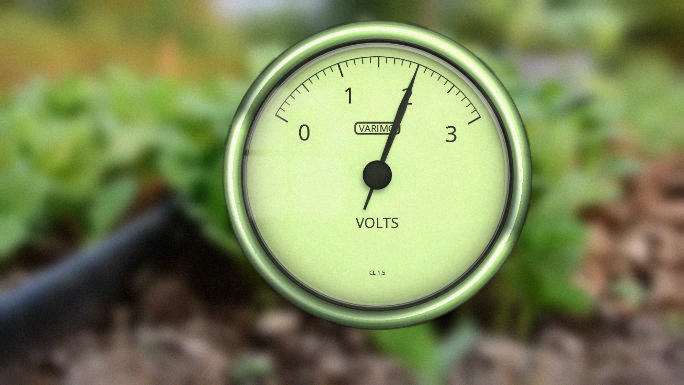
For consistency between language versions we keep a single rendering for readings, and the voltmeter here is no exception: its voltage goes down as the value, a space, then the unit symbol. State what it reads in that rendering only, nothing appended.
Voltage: 2 V
